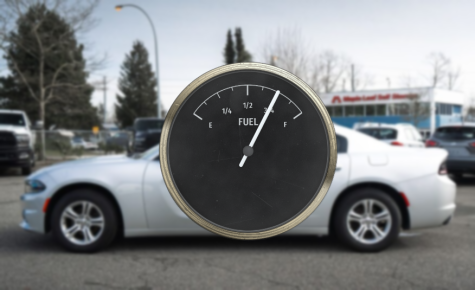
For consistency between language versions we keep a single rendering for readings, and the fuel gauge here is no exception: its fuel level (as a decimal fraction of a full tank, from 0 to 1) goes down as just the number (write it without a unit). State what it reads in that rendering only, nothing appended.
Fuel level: 0.75
